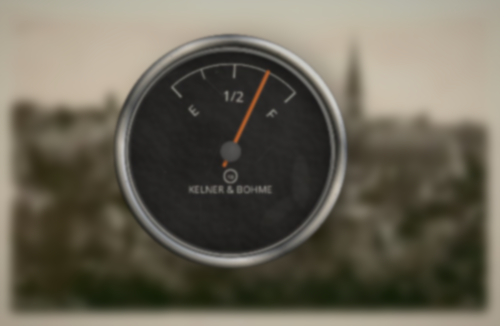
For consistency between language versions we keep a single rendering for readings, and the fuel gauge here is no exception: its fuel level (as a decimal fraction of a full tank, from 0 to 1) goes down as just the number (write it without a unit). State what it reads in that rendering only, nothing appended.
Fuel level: 0.75
